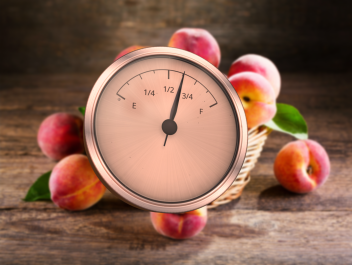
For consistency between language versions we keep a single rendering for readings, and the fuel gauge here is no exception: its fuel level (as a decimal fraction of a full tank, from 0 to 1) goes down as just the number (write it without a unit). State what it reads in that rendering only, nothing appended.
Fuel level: 0.625
